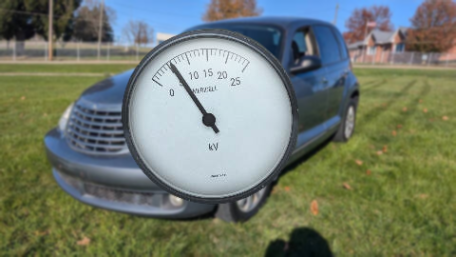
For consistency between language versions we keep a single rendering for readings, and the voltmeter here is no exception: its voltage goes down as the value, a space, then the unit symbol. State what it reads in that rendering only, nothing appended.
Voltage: 6 kV
